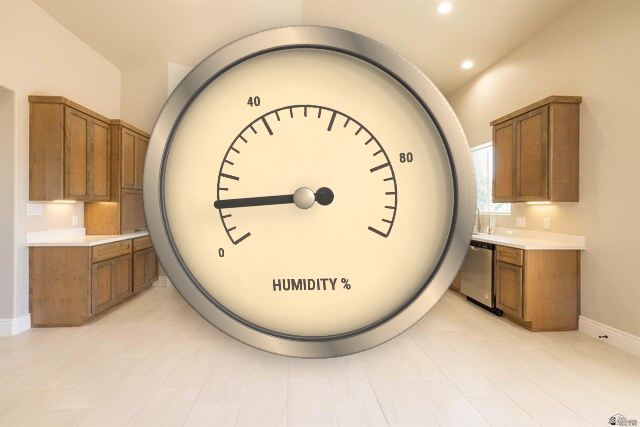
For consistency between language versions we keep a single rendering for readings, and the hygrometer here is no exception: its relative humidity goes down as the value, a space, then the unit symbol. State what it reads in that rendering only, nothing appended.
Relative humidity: 12 %
